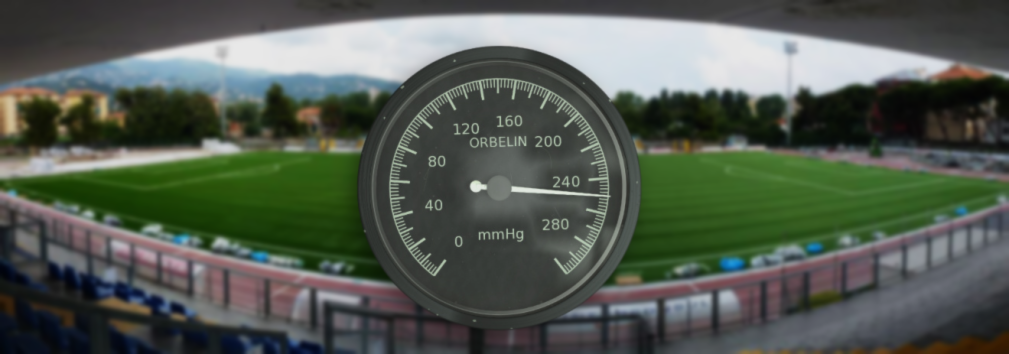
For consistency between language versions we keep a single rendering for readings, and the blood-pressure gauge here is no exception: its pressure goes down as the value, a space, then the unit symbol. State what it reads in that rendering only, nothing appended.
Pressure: 250 mmHg
